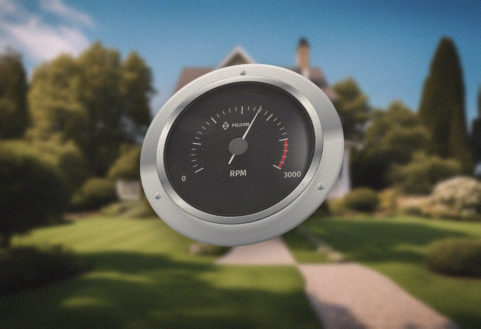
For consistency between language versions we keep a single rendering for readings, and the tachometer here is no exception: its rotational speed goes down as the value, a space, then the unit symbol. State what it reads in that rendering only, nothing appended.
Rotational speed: 1800 rpm
